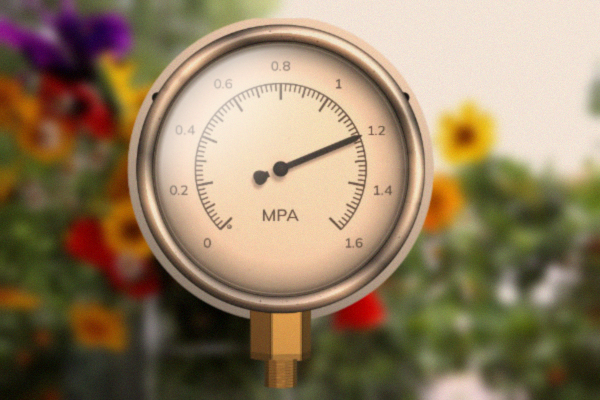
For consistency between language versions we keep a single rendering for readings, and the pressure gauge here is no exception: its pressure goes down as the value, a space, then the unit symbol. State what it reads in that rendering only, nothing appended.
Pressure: 1.2 MPa
